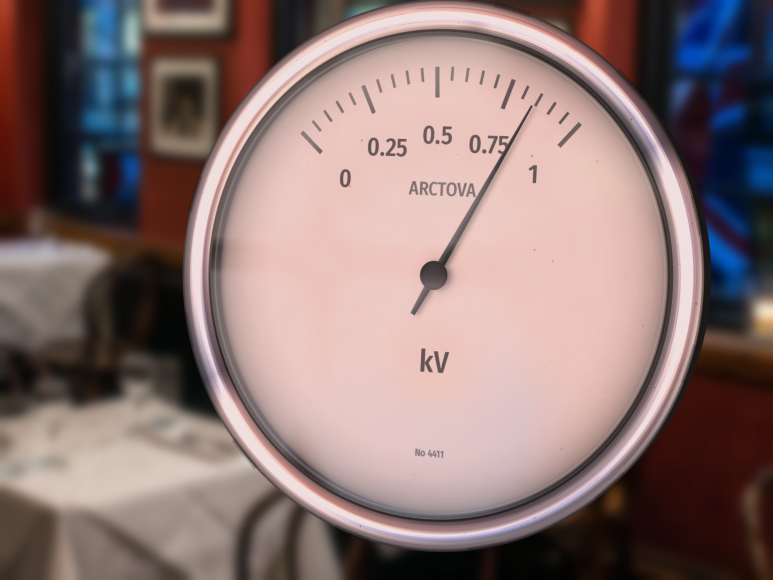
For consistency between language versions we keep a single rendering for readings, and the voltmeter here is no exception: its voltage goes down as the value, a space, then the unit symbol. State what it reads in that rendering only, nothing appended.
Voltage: 0.85 kV
